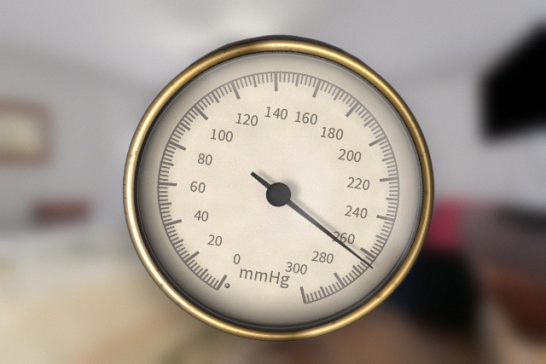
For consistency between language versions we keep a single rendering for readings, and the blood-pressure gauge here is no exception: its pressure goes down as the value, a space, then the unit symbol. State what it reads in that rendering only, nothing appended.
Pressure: 264 mmHg
